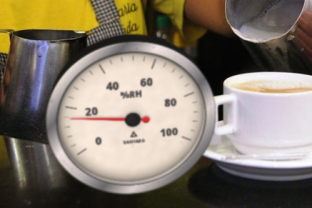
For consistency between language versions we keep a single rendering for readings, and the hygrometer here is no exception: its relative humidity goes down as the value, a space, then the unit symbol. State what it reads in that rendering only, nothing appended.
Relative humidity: 16 %
